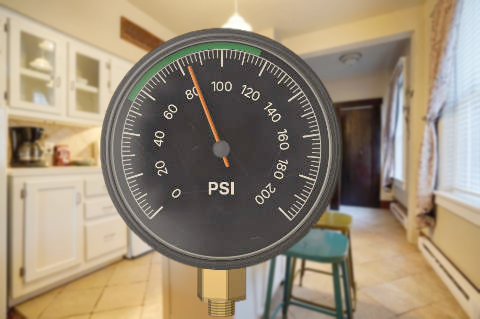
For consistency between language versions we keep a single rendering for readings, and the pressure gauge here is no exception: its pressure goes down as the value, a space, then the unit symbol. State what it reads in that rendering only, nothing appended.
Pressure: 84 psi
